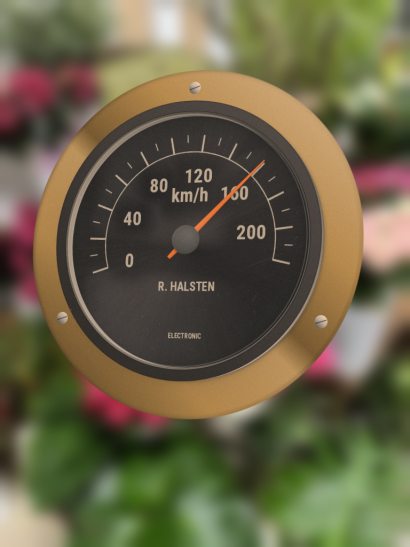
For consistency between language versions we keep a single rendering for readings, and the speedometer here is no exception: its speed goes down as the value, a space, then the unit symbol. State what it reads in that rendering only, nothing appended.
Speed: 160 km/h
